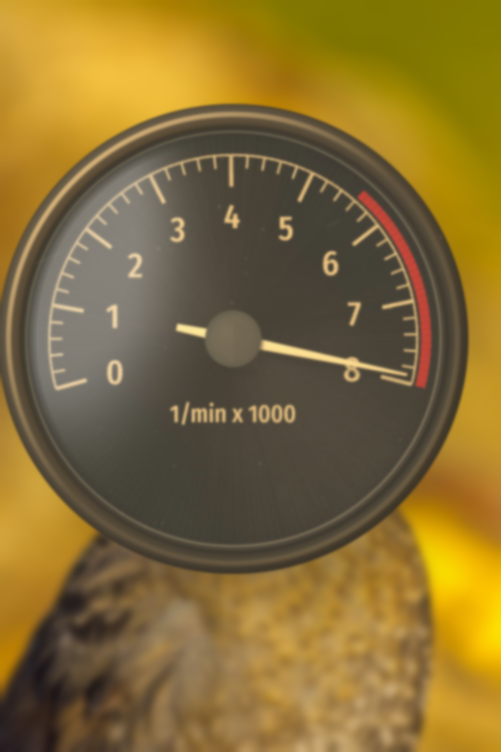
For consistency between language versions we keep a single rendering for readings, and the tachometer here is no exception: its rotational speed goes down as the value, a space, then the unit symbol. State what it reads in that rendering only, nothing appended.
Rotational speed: 7900 rpm
